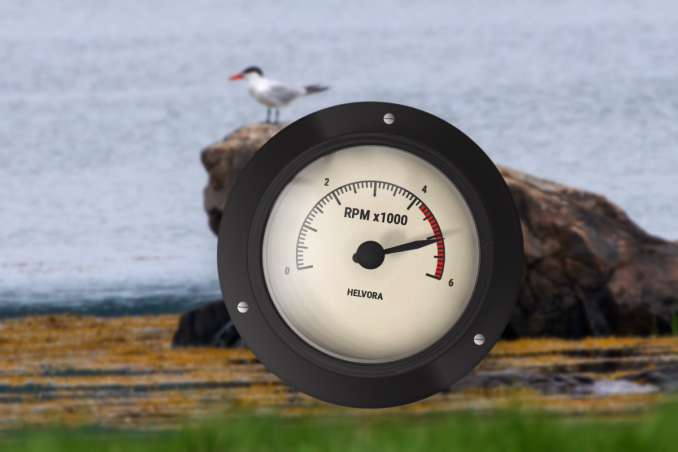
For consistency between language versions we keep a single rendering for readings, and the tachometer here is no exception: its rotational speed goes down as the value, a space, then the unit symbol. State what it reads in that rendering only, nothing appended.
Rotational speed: 5100 rpm
